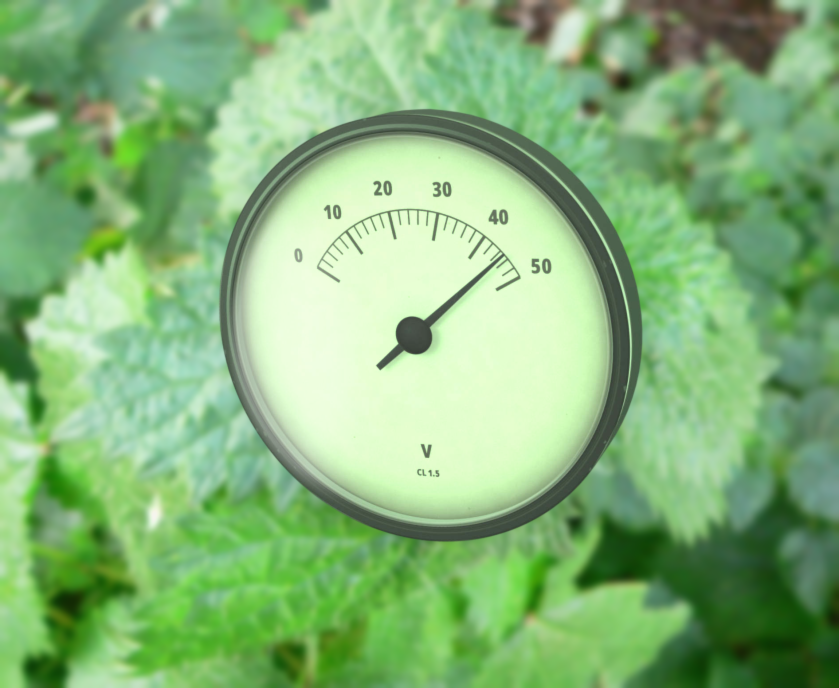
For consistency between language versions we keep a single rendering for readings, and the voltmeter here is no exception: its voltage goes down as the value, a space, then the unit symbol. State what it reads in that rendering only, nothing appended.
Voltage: 45 V
